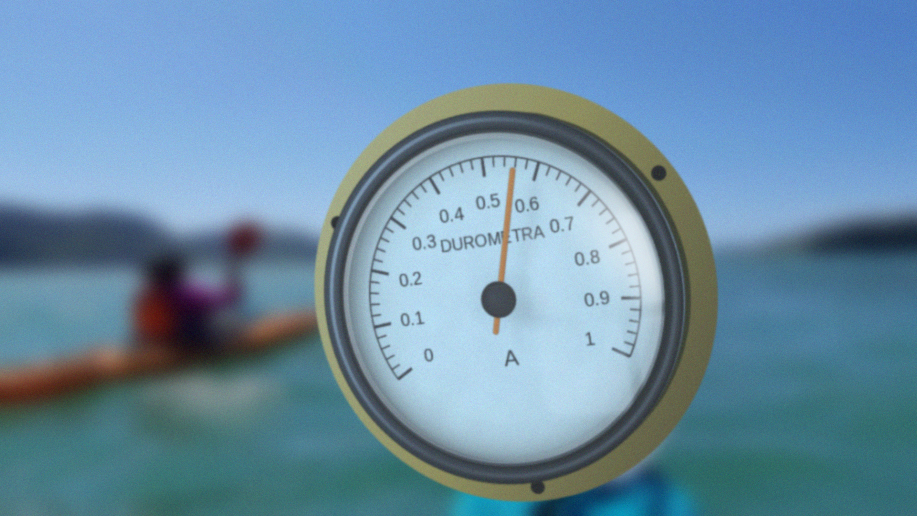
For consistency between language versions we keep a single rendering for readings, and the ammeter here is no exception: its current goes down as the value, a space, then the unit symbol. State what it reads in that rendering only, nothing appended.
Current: 0.56 A
